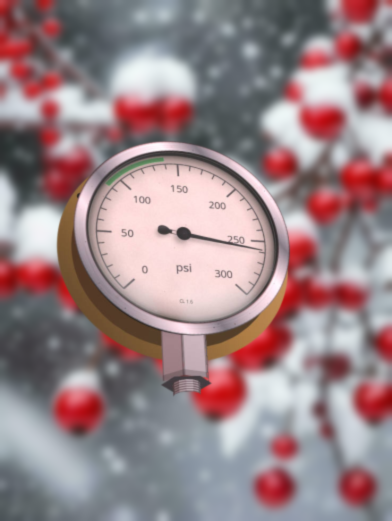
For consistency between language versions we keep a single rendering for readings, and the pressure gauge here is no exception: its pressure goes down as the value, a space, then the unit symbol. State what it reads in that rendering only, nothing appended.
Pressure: 260 psi
